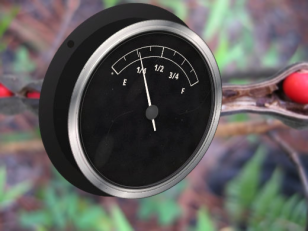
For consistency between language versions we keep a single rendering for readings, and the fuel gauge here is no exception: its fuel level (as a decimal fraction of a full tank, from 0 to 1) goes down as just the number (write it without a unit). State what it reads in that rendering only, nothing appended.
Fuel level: 0.25
